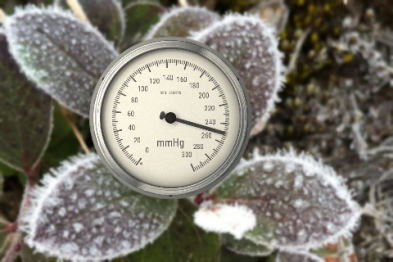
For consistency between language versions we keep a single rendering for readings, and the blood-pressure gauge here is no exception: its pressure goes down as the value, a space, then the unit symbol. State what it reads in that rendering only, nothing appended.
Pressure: 250 mmHg
